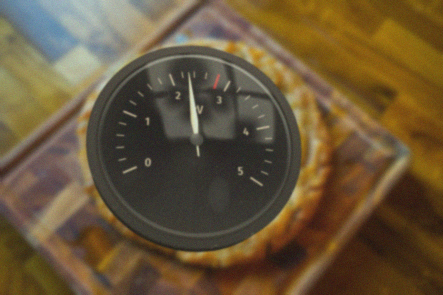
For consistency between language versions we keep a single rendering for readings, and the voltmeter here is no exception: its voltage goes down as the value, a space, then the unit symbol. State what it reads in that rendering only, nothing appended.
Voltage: 2.3 kV
